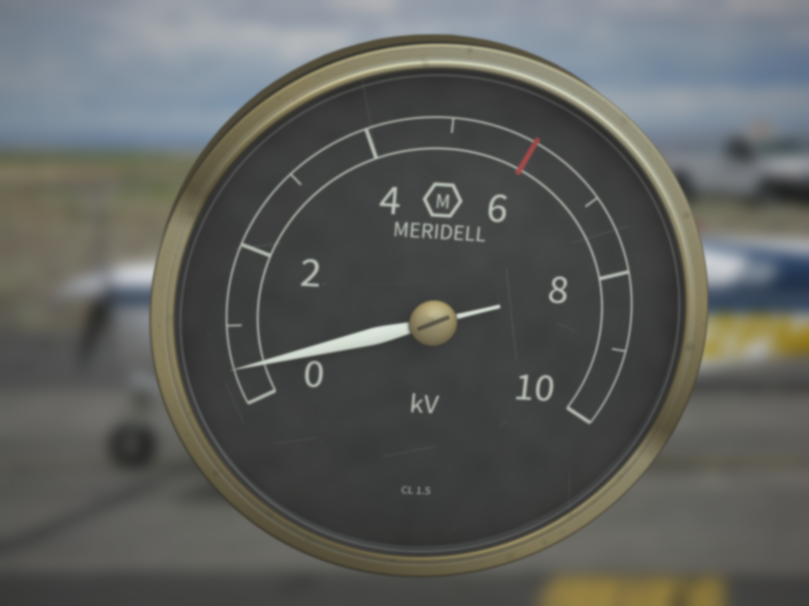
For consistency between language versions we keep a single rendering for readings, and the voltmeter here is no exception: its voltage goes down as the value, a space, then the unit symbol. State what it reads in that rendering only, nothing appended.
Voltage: 0.5 kV
